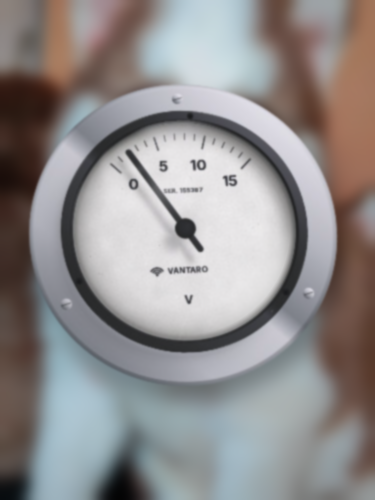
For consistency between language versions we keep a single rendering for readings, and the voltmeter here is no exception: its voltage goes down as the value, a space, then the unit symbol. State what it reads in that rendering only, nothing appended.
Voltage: 2 V
